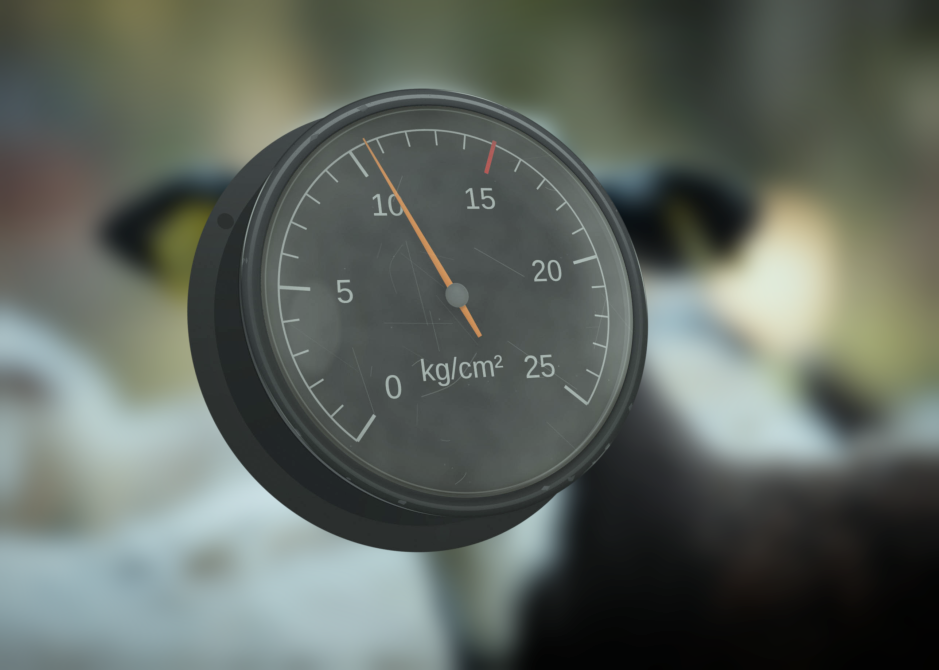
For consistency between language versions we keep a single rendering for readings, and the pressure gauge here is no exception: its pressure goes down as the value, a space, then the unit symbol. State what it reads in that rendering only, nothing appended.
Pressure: 10.5 kg/cm²
